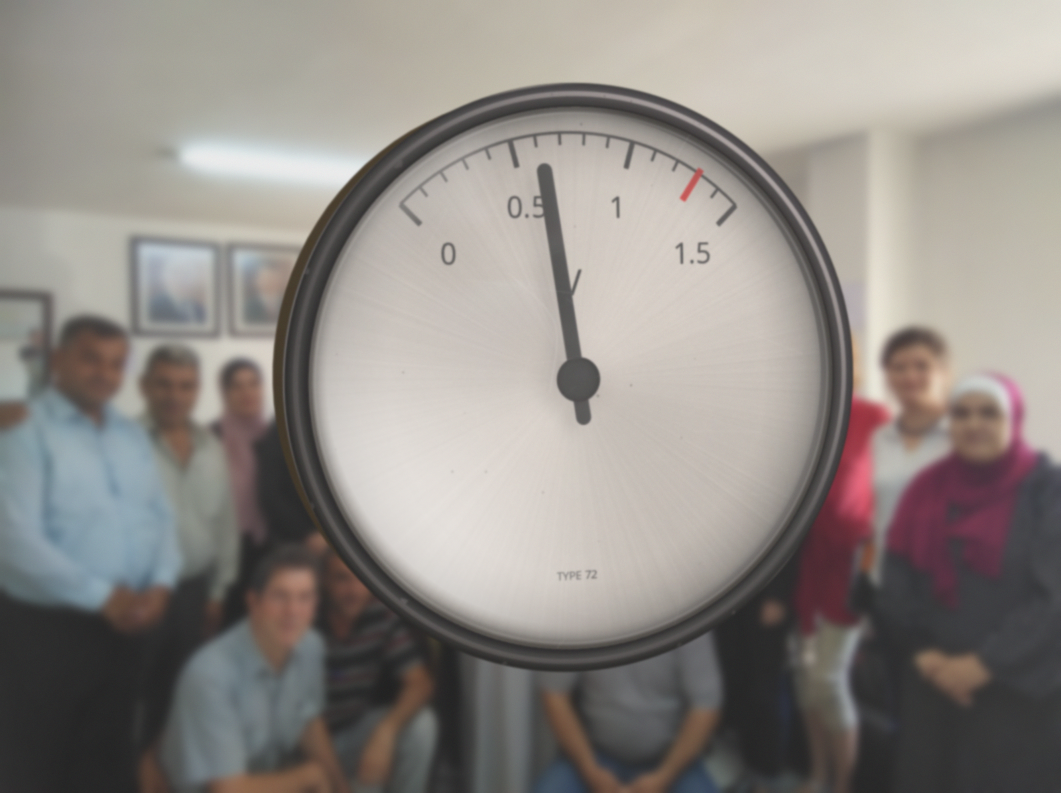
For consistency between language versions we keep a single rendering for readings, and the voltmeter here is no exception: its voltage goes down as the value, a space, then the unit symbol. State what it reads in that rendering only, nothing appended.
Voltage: 0.6 V
